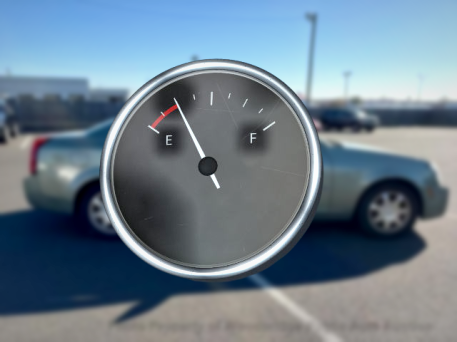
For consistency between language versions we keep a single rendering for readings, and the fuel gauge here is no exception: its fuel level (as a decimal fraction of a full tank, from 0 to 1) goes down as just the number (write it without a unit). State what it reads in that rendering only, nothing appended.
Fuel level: 0.25
